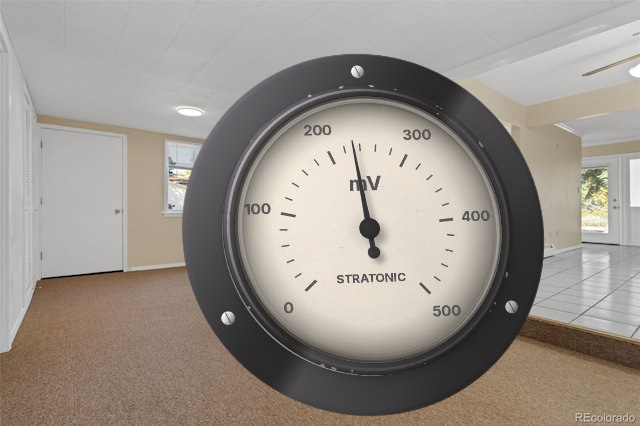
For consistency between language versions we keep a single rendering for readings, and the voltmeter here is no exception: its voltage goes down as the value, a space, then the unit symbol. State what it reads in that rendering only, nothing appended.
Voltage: 230 mV
